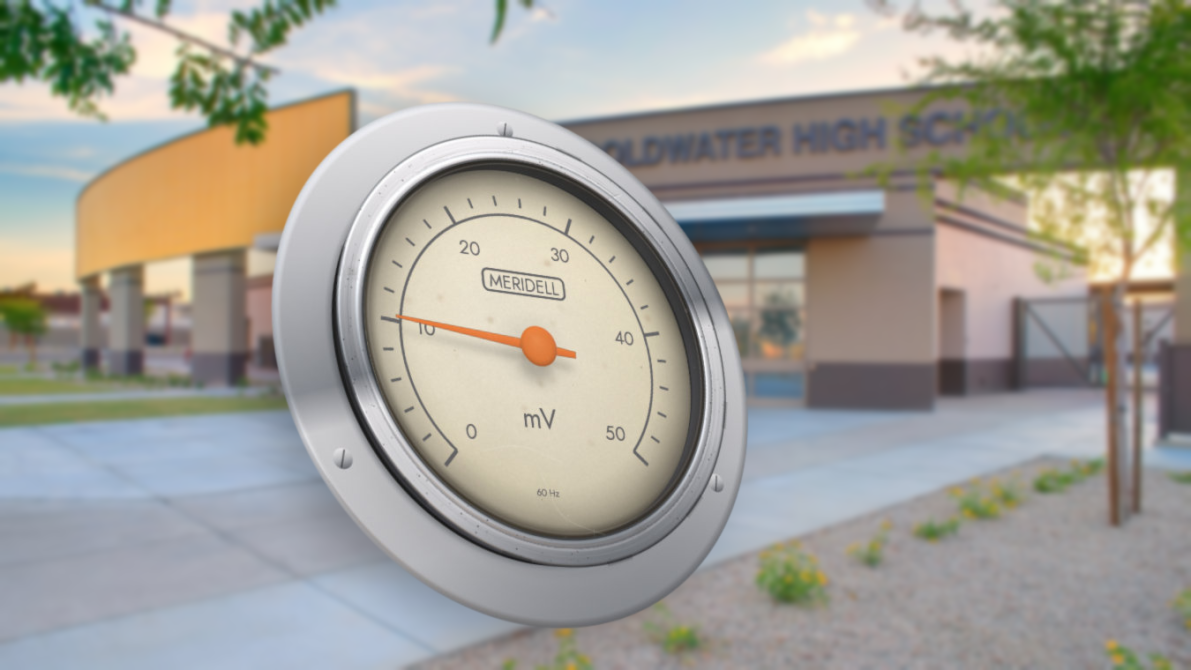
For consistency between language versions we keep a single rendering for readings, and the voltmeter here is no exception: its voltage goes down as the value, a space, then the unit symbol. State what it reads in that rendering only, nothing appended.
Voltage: 10 mV
